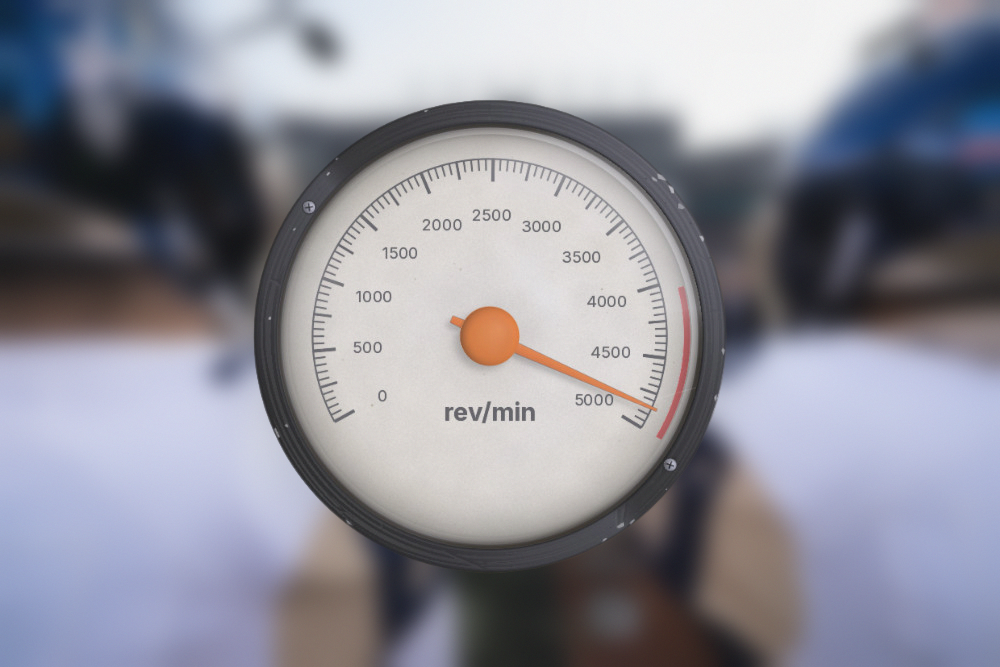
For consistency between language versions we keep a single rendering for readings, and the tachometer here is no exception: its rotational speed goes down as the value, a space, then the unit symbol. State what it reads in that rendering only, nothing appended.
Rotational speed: 4850 rpm
